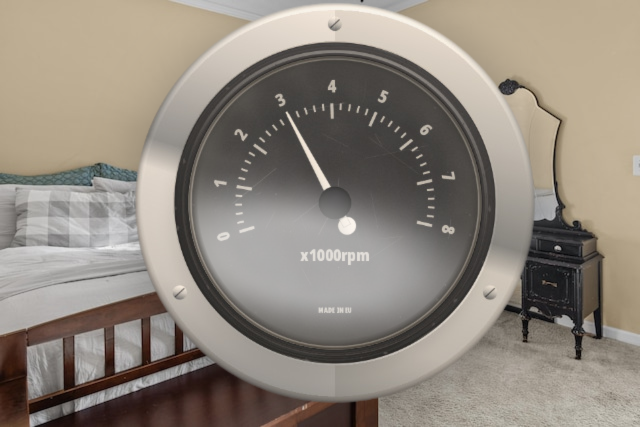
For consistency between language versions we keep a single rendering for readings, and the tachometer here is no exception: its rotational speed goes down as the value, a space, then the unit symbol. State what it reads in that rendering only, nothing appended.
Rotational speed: 3000 rpm
